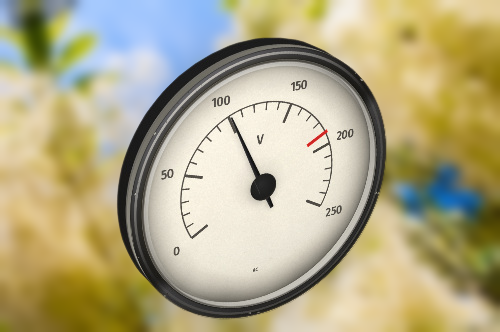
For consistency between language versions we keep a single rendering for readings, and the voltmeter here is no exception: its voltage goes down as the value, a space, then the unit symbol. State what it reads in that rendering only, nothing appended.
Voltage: 100 V
